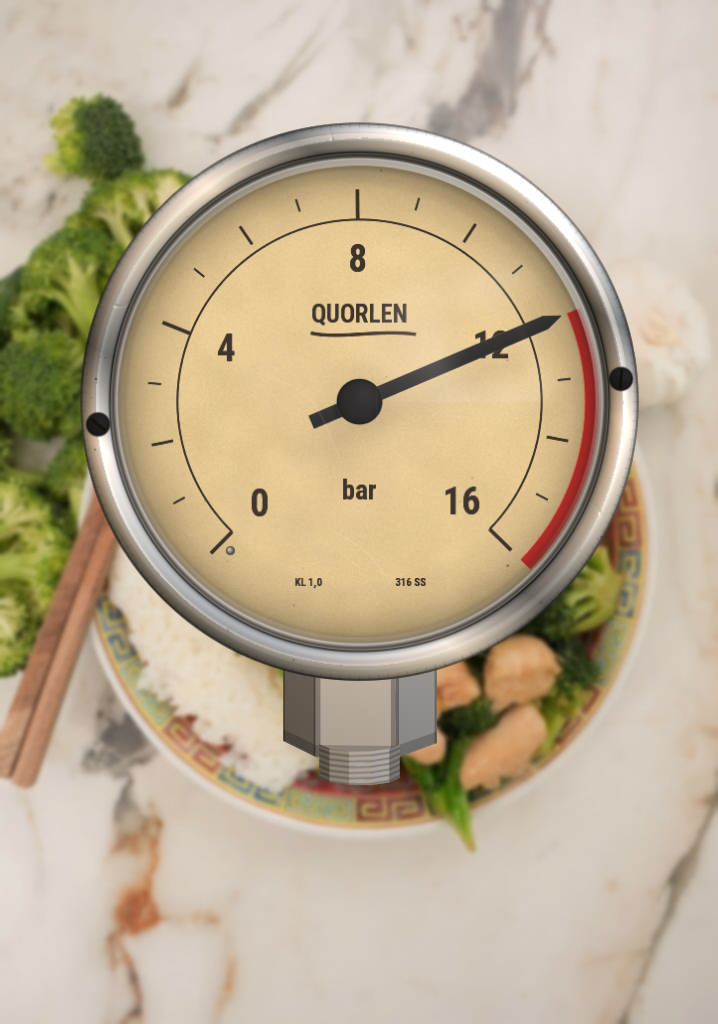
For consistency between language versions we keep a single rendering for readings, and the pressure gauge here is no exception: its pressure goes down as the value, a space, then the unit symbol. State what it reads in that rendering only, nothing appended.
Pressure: 12 bar
